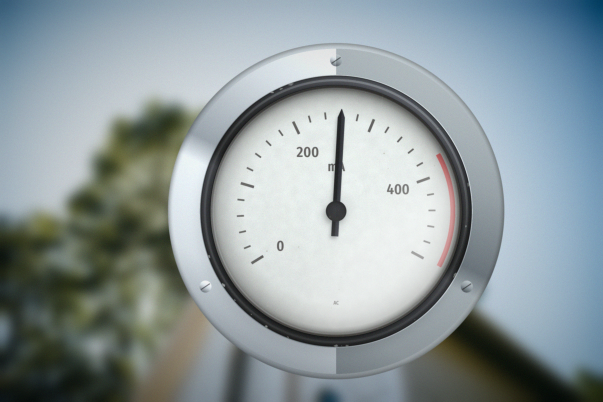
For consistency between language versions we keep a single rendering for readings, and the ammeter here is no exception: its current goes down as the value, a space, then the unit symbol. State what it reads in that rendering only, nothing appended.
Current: 260 mA
